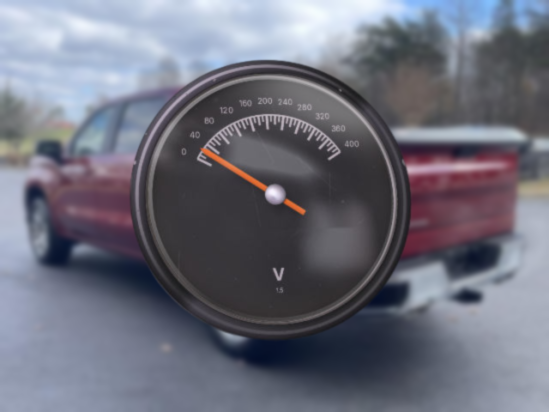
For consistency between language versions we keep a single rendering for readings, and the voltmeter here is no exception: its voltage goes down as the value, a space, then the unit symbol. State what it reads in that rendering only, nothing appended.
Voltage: 20 V
